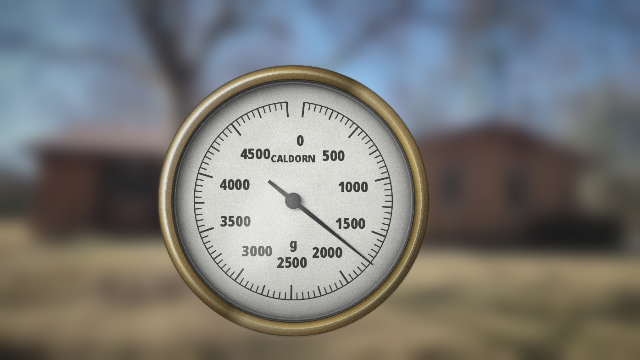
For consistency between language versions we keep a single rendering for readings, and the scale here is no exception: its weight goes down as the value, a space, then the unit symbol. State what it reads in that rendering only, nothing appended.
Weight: 1750 g
